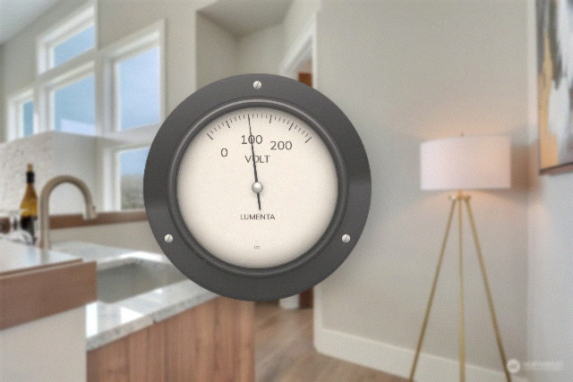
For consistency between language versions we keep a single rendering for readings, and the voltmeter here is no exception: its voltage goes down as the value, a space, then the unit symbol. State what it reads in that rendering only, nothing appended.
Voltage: 100 V
